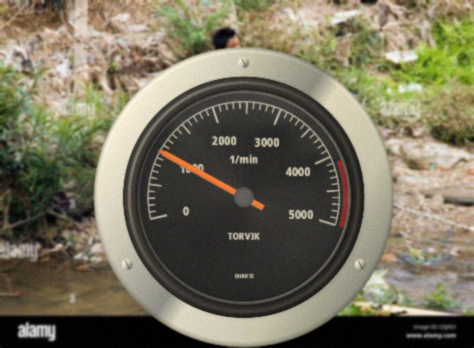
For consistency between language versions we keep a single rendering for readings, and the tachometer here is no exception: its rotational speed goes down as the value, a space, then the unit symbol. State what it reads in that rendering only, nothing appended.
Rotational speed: 1000 rpm
